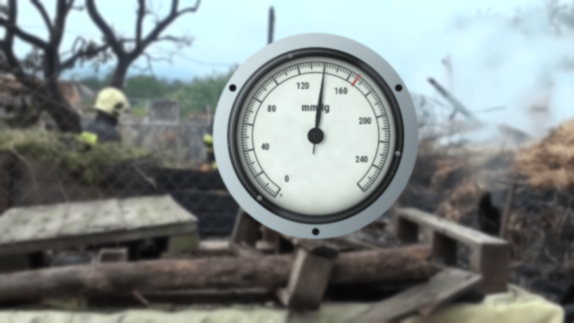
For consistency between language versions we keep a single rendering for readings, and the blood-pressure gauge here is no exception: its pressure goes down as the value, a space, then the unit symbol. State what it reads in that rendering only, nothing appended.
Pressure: 140 mmHg
